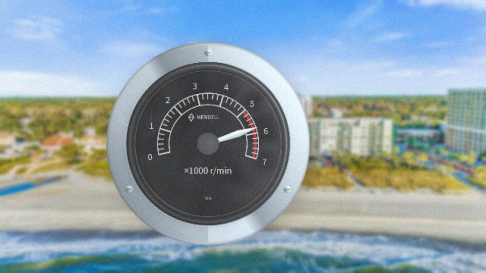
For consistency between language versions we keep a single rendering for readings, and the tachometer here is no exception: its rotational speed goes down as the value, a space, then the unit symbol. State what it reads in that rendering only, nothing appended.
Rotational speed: 5800 rpm
